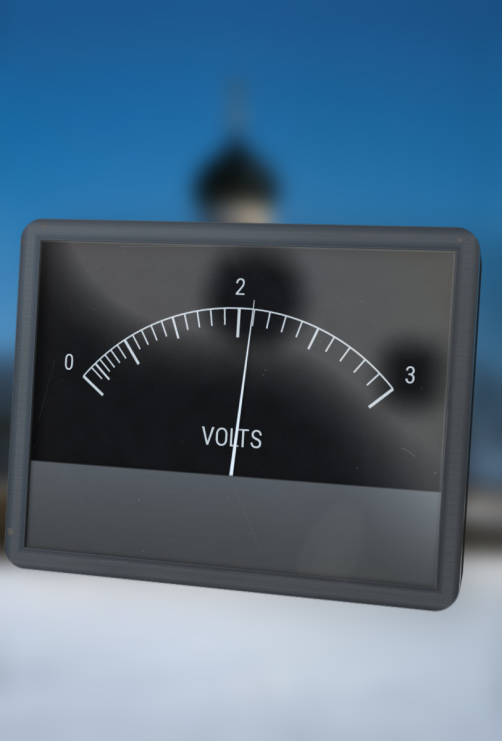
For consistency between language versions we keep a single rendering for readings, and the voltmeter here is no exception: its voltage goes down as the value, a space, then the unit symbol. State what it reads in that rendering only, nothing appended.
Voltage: 2.1 V
